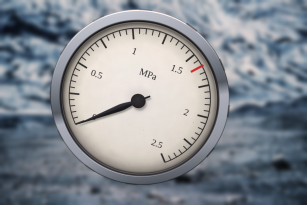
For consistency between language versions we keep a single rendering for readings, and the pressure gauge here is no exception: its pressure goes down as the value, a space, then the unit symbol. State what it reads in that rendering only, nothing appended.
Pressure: 0 MPa
